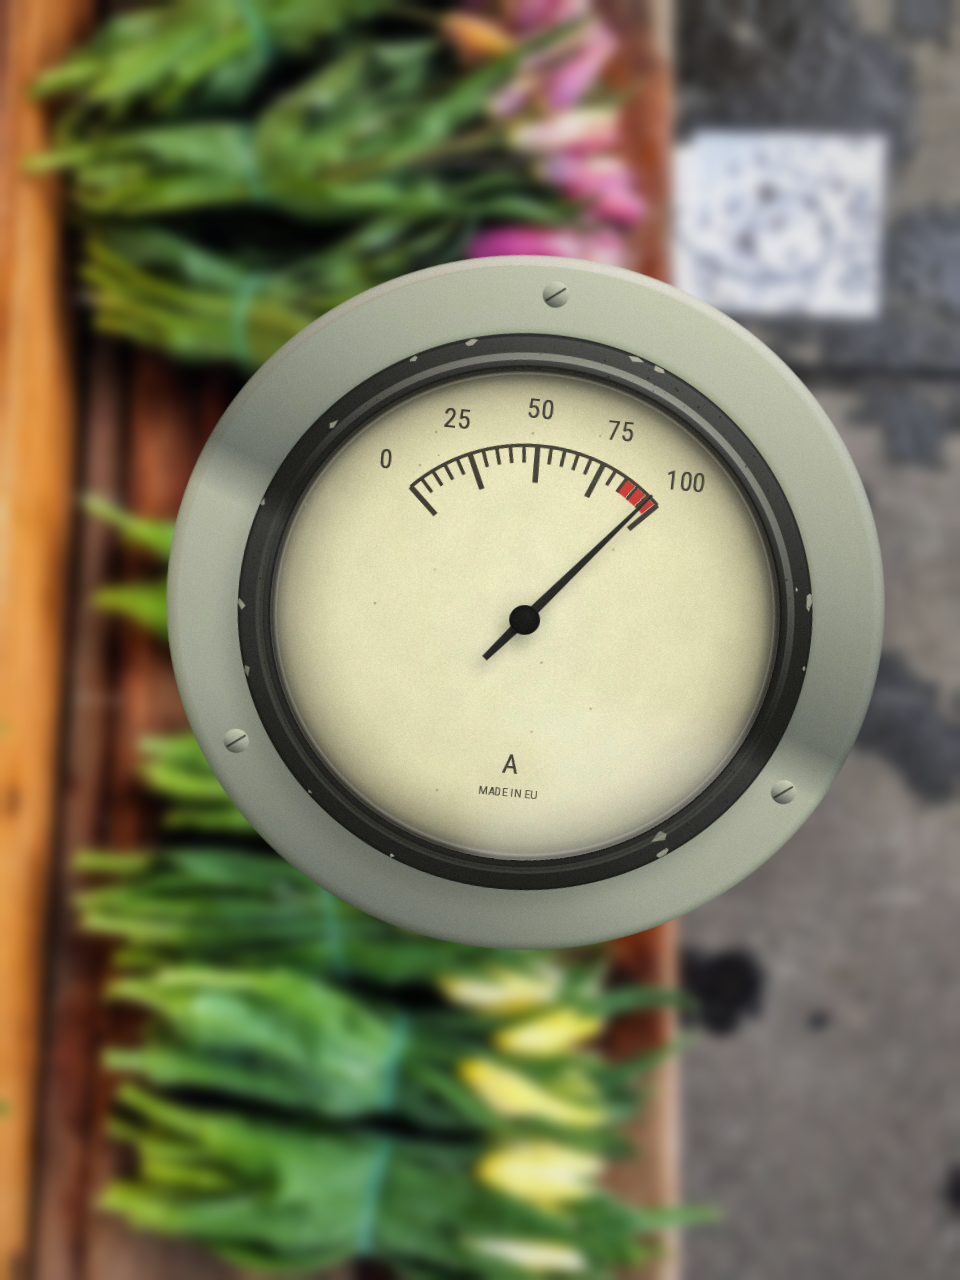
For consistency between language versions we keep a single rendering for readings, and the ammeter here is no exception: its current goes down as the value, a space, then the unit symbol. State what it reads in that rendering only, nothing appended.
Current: 95 A
